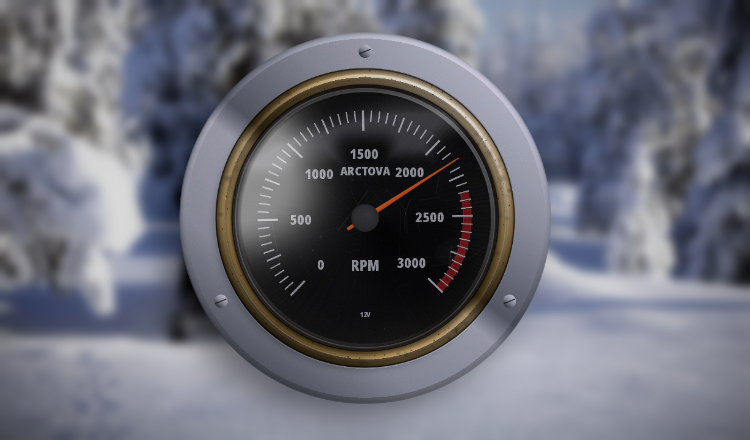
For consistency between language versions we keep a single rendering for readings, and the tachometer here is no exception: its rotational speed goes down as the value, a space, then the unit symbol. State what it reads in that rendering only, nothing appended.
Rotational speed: 2150 rpm
